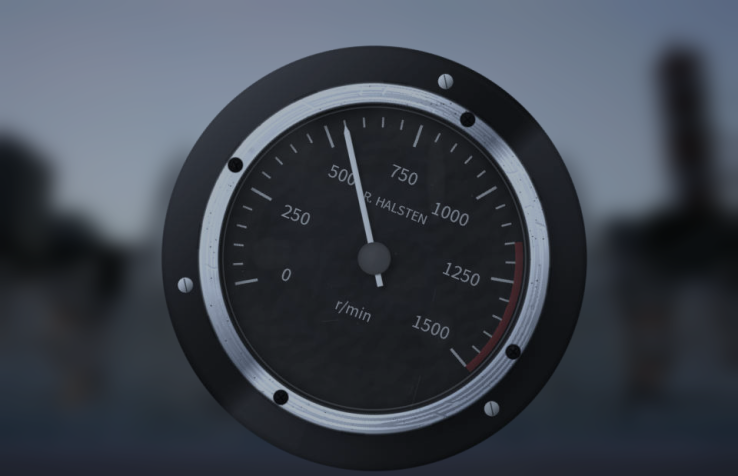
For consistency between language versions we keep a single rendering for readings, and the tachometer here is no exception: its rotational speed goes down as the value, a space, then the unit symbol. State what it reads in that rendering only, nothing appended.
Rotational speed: 550 rpm
